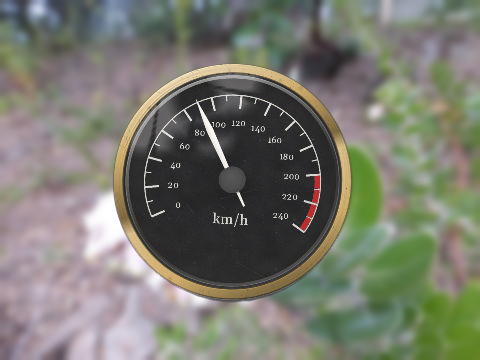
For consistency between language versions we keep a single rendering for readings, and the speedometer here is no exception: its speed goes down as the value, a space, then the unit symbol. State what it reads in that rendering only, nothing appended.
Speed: 90 km/h
